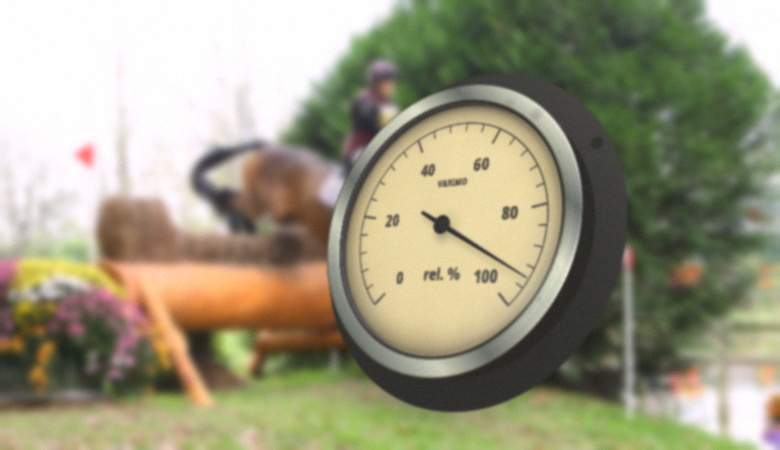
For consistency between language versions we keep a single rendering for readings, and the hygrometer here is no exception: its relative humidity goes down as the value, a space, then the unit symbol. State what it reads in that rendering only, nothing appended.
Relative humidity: 94 %
